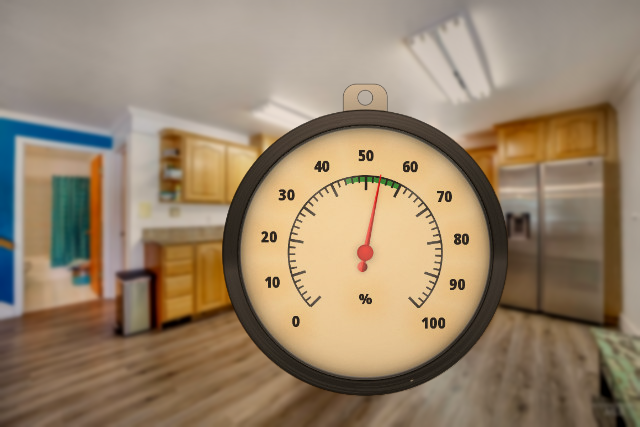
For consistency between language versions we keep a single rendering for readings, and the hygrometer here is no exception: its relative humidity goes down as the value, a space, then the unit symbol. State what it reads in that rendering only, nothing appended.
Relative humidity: 54 %
